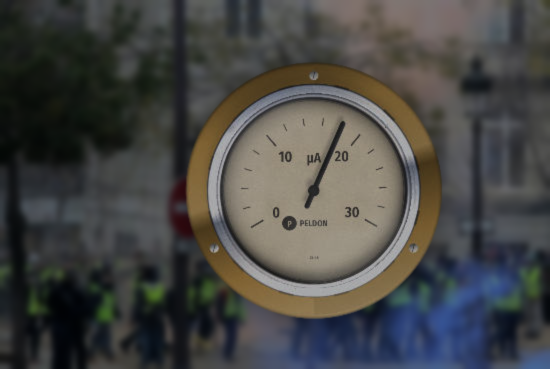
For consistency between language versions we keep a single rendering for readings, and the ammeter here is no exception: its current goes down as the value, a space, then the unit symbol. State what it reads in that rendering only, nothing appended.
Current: 18 µA
